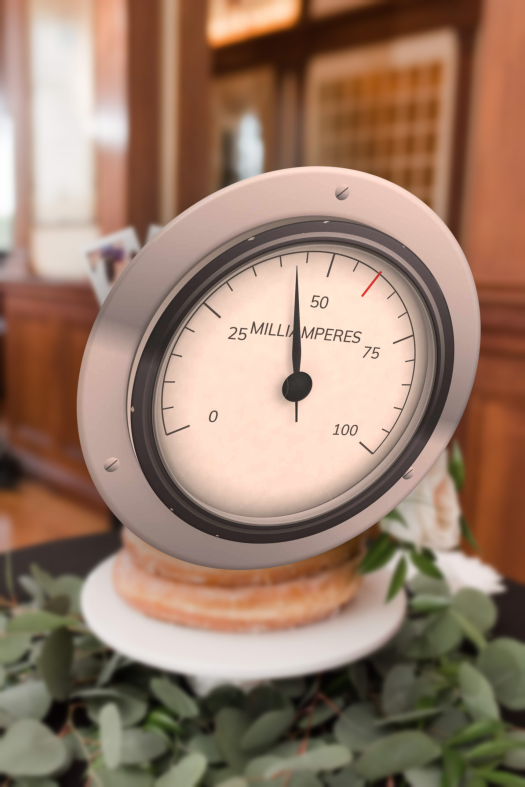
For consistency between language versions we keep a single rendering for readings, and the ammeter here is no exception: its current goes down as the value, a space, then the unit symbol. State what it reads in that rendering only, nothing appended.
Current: 42.5 mA
